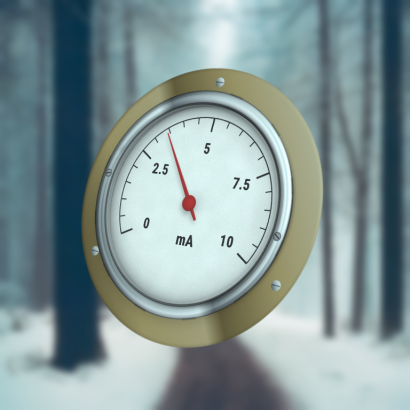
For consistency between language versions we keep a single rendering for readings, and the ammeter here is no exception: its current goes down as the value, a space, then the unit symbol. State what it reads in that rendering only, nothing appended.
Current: 3.5 mA
